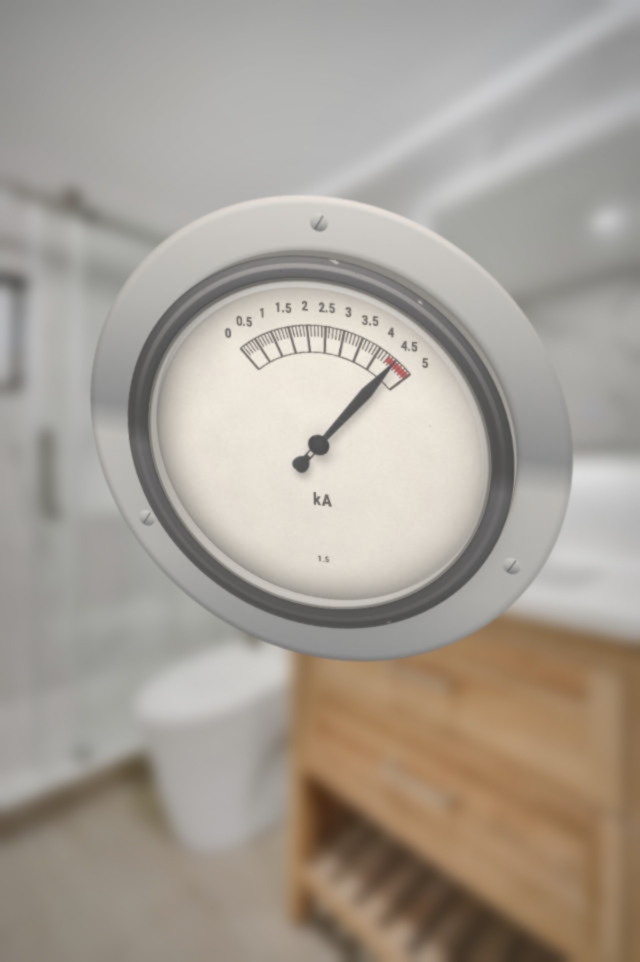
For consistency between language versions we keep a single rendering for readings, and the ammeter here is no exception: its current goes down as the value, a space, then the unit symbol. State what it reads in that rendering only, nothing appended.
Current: 4.5 kA
